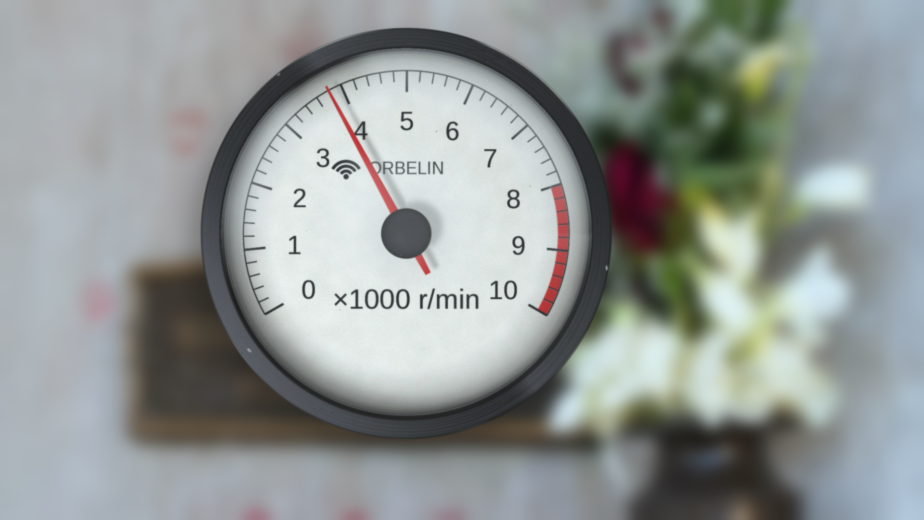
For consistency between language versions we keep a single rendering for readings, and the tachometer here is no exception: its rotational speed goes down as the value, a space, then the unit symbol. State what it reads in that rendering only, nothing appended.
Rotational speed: 3800 rpm
